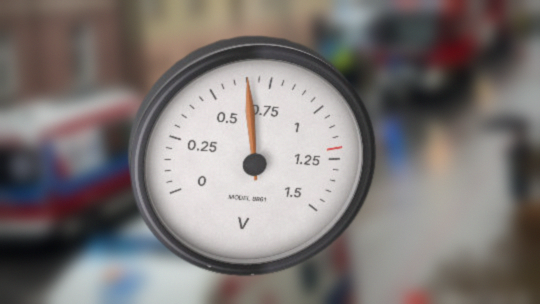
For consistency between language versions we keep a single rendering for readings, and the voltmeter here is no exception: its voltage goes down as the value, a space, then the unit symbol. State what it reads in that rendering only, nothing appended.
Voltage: 0.65 V
